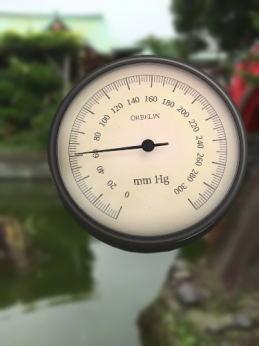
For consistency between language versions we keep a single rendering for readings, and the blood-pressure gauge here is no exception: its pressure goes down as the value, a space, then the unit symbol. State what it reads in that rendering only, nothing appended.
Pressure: 60 mmHg
